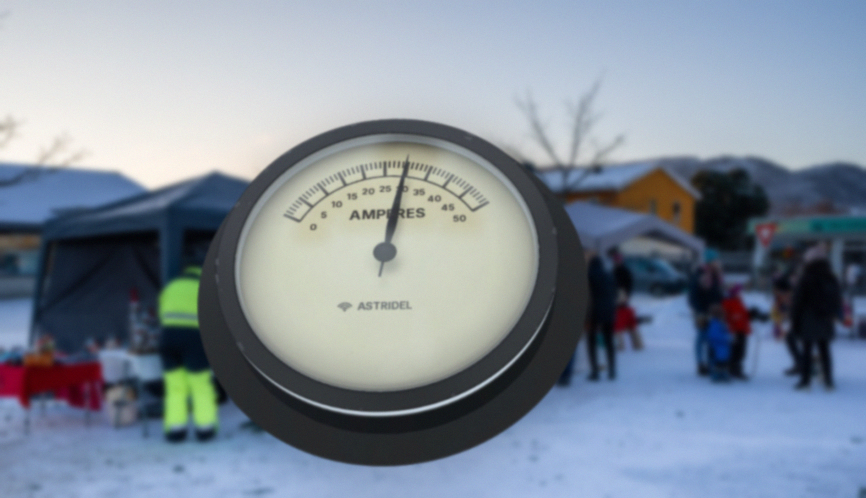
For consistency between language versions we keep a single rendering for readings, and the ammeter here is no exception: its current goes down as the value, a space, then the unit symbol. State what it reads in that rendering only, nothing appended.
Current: 30 A
